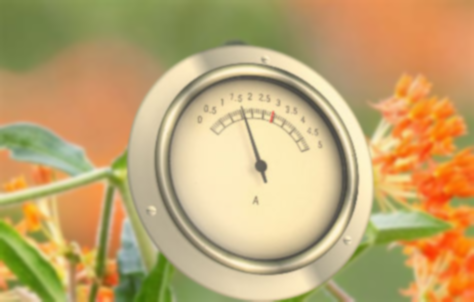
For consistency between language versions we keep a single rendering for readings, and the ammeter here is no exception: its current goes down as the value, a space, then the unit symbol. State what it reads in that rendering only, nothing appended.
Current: 1.5 A
